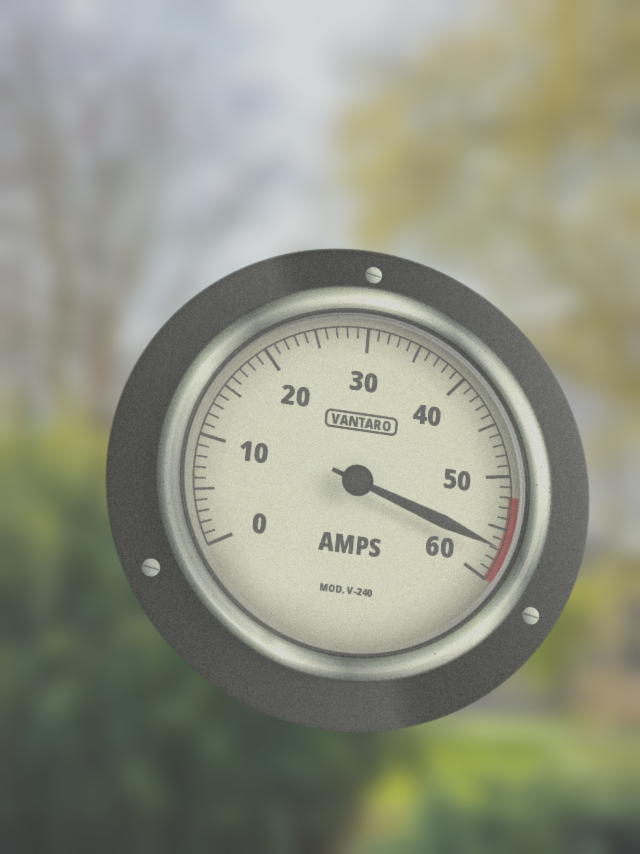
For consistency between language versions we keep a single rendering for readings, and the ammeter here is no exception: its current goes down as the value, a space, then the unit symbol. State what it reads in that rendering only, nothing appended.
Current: 57 A
